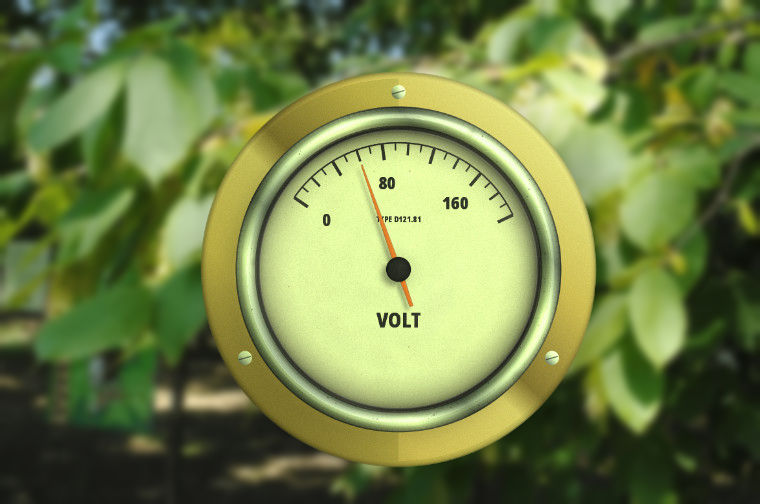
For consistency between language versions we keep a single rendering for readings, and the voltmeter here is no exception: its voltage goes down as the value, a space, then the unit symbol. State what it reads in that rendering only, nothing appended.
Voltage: 60 V
